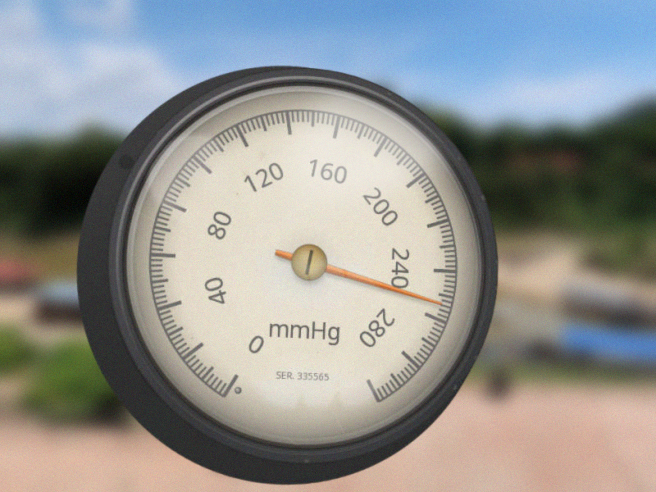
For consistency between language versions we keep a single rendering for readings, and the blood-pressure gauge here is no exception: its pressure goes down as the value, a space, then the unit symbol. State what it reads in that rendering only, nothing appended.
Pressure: 254 mmHg
